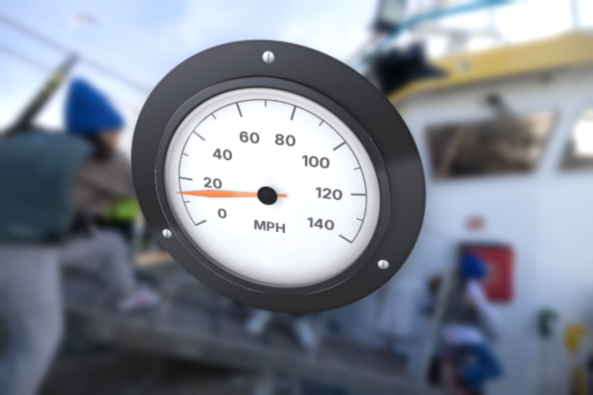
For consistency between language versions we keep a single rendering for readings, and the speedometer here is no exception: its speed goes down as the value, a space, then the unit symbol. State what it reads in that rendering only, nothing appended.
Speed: 15 mph
